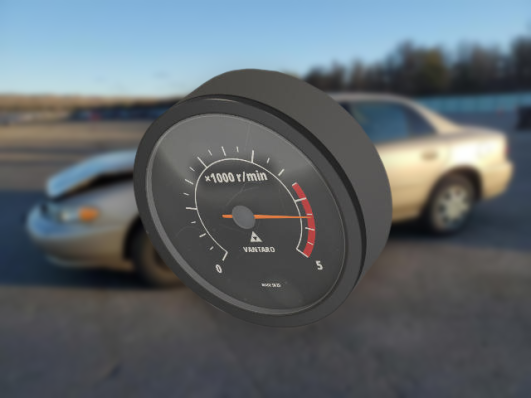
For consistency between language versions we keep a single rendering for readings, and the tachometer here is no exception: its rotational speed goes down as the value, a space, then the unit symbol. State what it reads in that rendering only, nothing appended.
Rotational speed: 4250 rpm
